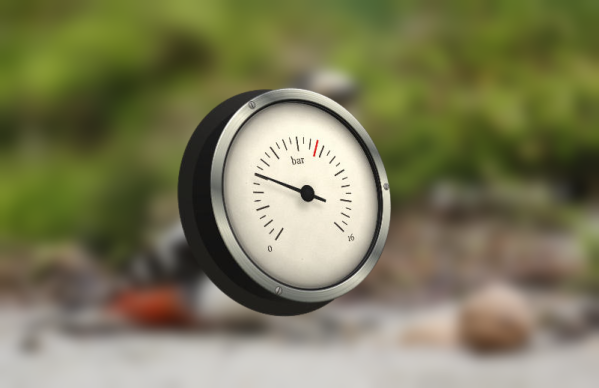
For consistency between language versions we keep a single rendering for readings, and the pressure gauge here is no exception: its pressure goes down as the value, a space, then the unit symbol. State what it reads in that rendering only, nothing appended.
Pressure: 4 bar
